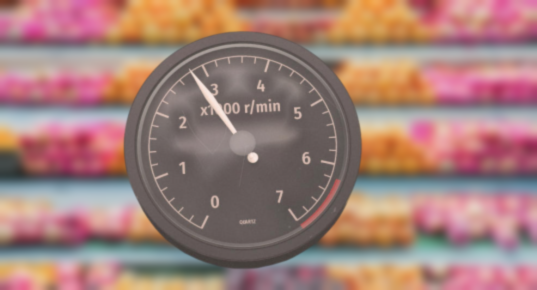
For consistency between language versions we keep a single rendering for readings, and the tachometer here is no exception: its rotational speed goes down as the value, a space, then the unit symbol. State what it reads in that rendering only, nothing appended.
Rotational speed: 2800 rpm
